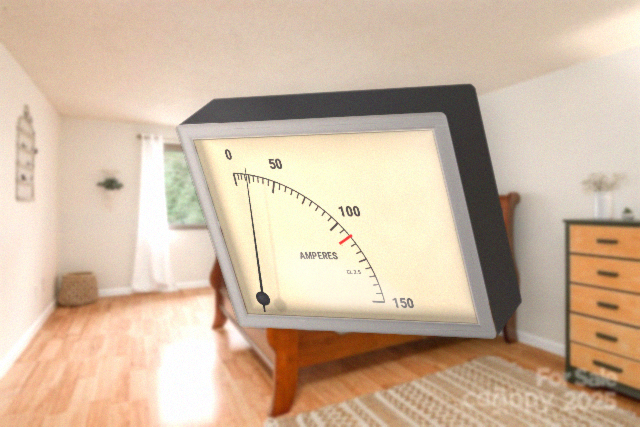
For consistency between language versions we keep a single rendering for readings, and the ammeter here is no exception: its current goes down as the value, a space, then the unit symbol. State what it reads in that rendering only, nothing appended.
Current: 25 A
